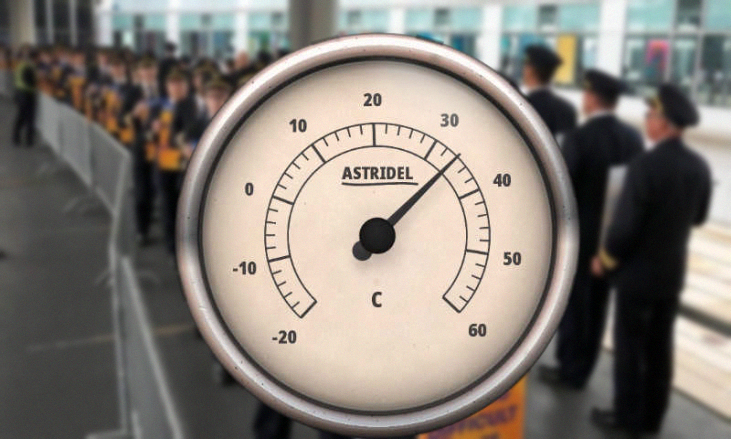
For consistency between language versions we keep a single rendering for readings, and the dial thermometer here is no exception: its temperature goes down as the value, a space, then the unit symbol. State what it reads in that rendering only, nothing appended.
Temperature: 34 °C
